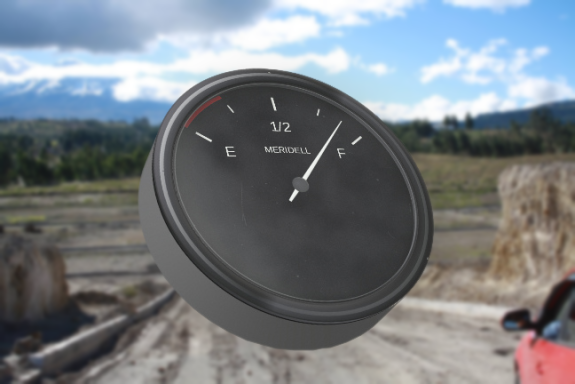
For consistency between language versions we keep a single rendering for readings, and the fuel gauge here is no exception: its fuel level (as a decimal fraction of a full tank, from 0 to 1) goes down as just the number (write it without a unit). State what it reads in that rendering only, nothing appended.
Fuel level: 0.875
